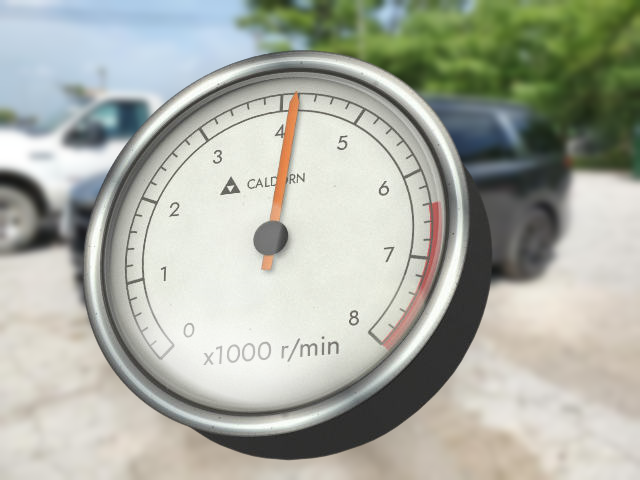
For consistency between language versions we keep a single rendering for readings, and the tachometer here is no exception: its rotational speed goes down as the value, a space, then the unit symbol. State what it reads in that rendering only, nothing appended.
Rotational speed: 4200 rpm
